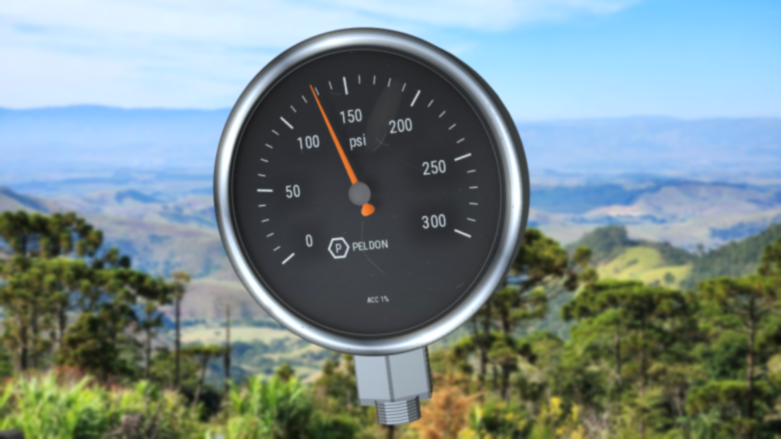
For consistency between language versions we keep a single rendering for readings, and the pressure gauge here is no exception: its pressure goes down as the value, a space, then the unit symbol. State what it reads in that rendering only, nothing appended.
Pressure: 130 psi
